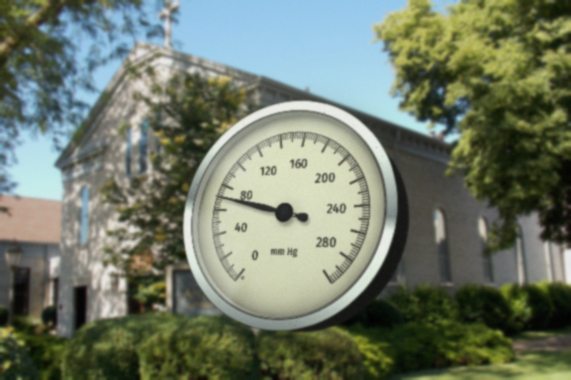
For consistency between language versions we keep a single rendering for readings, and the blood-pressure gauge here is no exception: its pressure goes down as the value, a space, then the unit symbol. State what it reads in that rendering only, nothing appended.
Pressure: 70 mmHg
